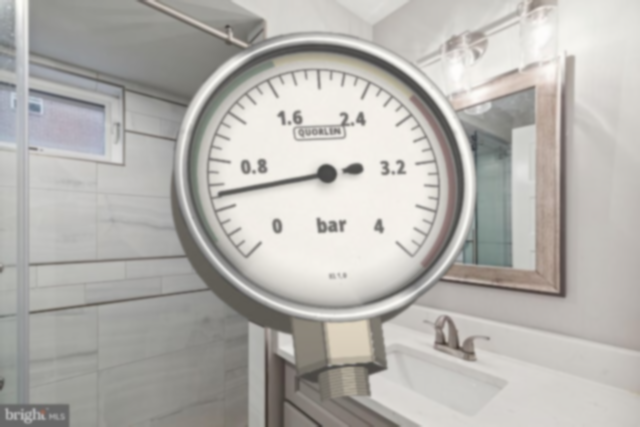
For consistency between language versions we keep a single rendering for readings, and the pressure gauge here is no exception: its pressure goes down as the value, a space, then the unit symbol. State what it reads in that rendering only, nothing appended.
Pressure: 0.5 bar
